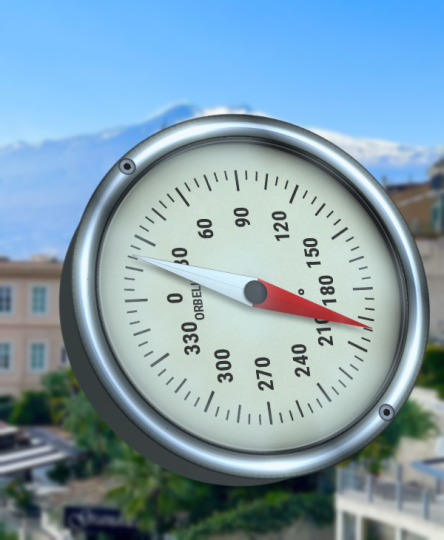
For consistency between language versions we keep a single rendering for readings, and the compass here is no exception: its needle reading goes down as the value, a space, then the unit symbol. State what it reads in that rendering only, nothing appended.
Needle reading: 200 °
